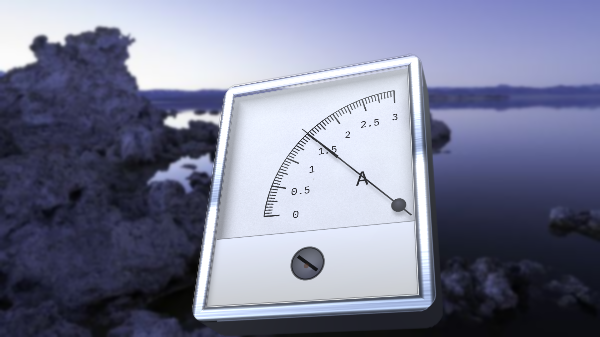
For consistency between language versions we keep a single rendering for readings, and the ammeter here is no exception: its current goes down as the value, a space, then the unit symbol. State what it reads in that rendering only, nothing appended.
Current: 1.5 A
